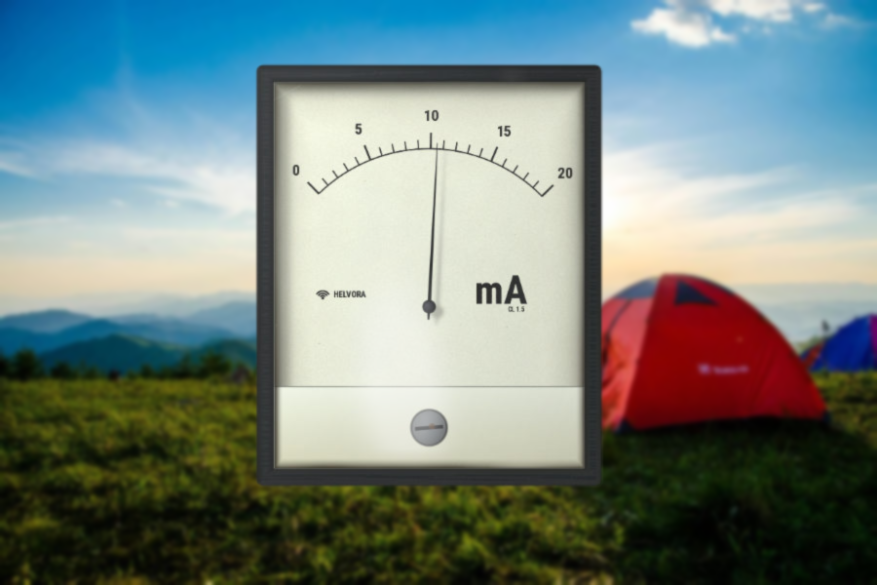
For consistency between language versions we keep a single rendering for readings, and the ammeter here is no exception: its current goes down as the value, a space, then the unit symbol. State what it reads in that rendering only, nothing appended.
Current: 10.5 mA
